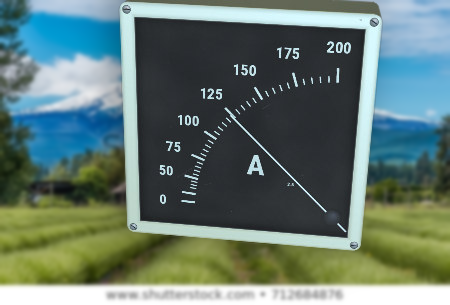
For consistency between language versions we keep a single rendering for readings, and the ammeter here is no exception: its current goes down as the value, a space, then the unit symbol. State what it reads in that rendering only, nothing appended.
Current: 125 A
